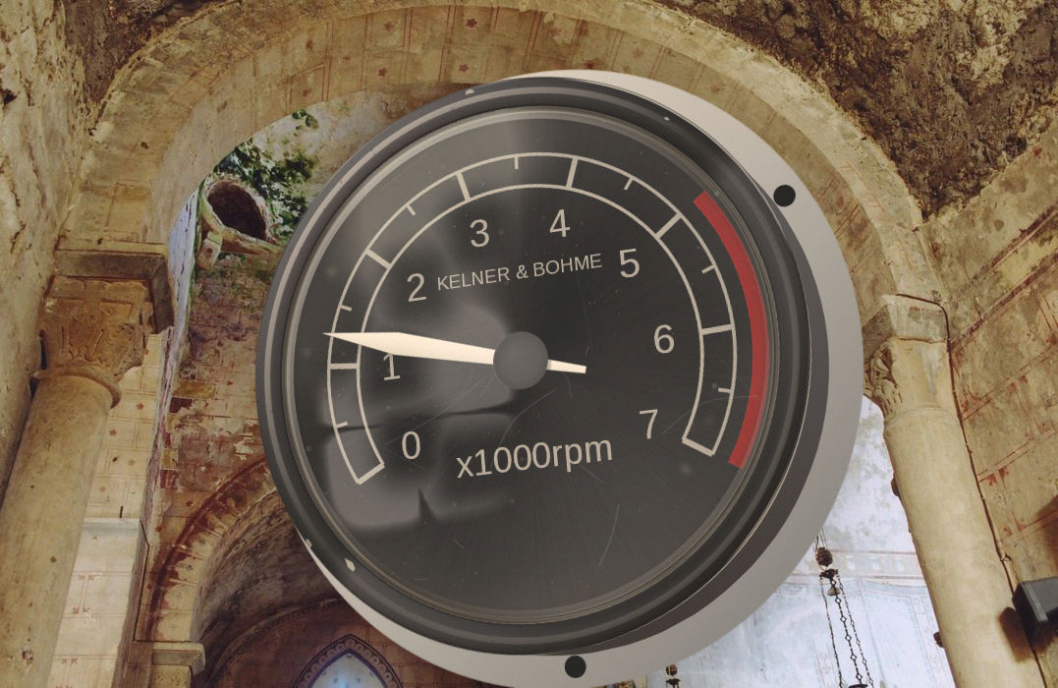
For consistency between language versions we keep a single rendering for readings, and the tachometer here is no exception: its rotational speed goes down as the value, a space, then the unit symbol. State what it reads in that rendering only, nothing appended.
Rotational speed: 1250 rpm
